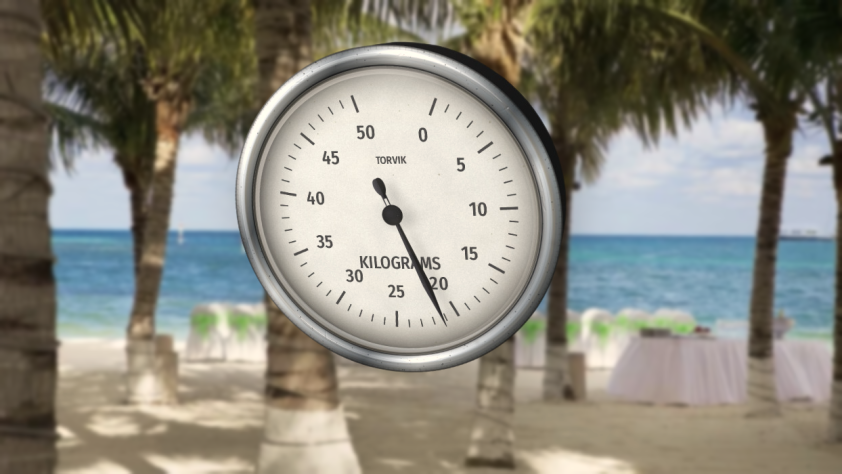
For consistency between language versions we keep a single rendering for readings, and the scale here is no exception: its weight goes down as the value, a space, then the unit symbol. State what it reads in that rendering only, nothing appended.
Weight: 21 kg
